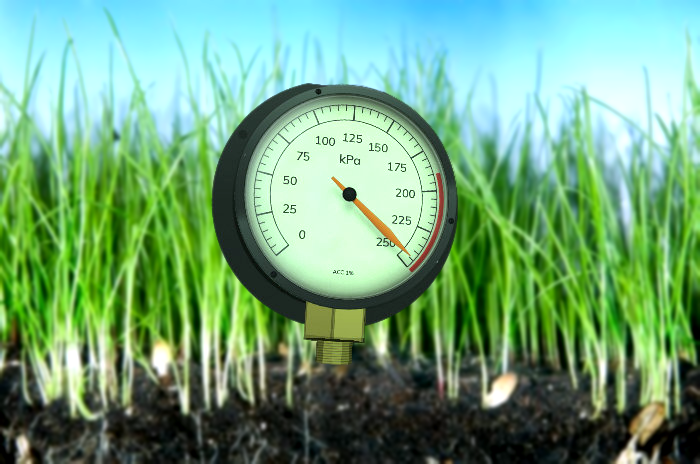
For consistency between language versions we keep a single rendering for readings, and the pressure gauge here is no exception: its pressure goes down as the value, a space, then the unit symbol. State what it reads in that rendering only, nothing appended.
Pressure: 245 kPa
